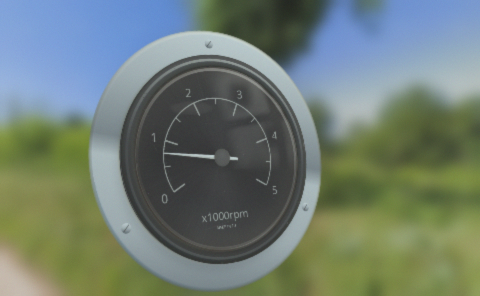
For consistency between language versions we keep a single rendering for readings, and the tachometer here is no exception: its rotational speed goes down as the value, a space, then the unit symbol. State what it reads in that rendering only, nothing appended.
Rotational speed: 750 rpm
